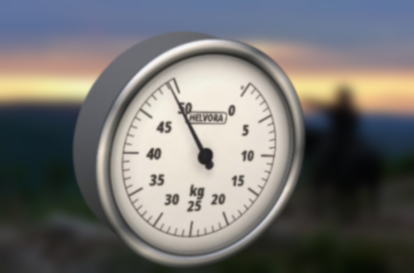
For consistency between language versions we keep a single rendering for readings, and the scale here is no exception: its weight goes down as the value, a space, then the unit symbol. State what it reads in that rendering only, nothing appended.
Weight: 49 kg
